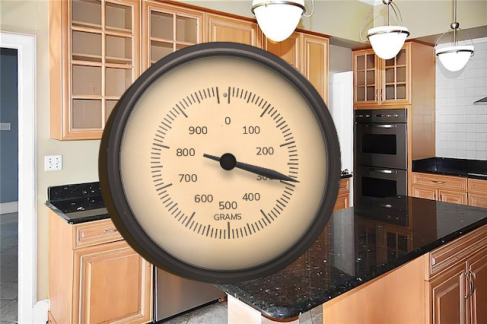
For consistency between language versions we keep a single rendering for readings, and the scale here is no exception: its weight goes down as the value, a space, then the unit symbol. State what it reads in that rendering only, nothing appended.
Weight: 290 g
